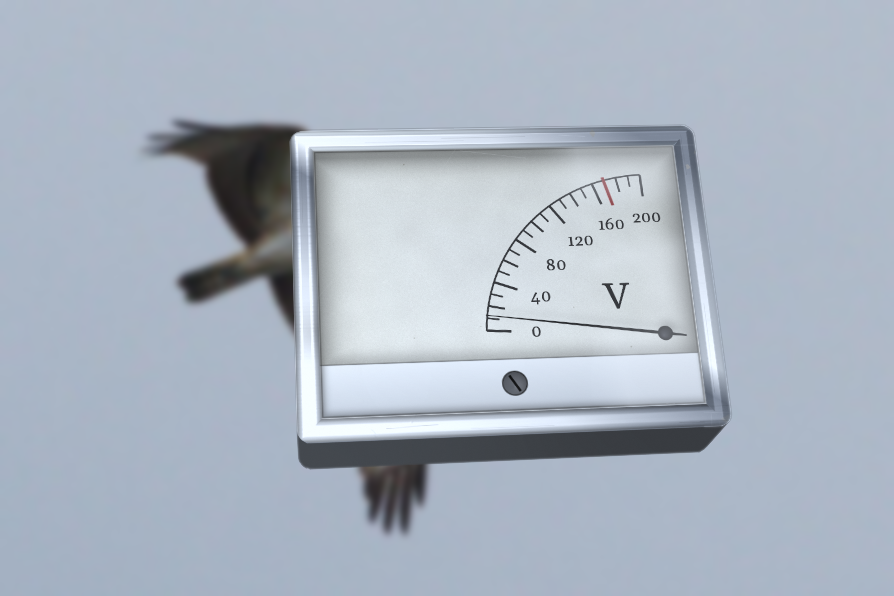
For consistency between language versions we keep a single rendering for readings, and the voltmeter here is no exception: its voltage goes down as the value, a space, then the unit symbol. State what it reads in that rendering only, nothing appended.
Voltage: 10 V
